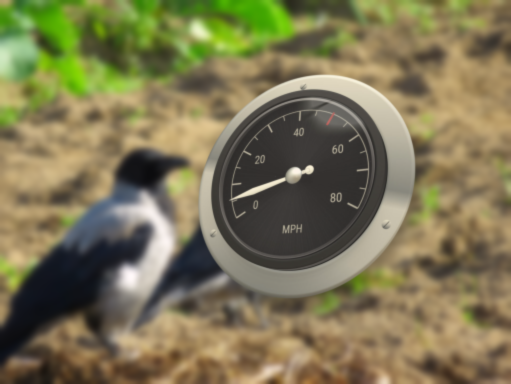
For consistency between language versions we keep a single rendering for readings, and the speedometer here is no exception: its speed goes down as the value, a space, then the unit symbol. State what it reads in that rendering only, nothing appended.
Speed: 5 mph
